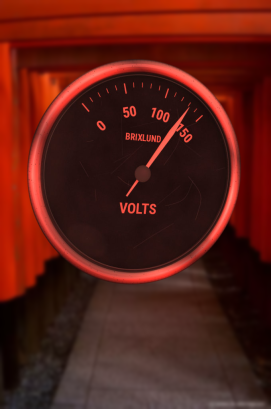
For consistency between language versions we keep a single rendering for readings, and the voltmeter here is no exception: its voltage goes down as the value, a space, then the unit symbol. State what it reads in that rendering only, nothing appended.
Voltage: 130 V
